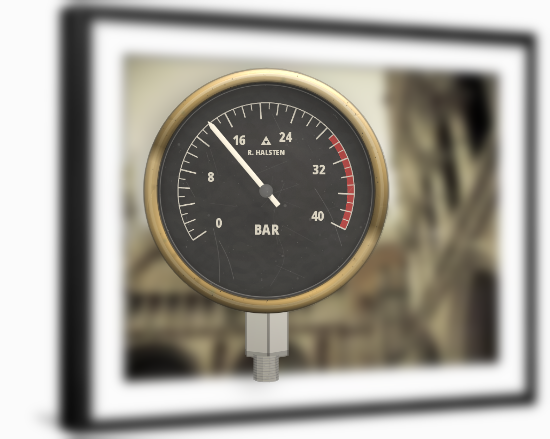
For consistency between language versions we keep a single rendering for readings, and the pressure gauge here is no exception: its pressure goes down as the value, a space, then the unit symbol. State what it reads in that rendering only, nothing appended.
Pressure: 14 bar
